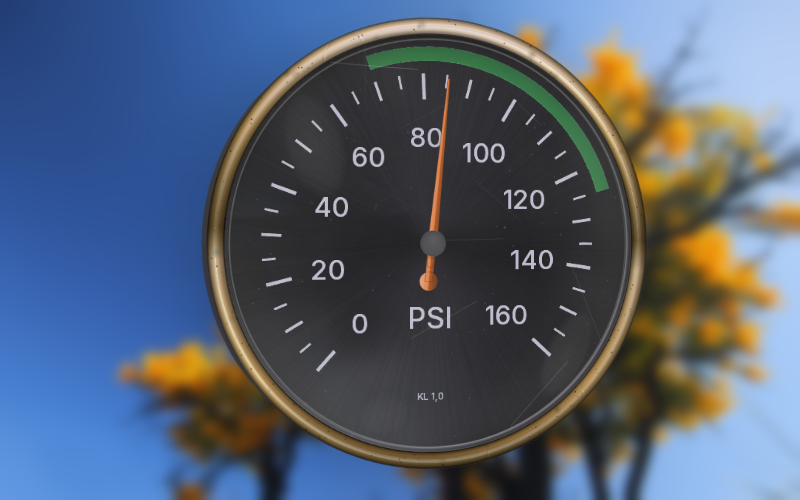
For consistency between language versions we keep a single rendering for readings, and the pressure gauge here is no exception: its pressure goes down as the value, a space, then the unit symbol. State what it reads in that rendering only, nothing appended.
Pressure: 85 psi
